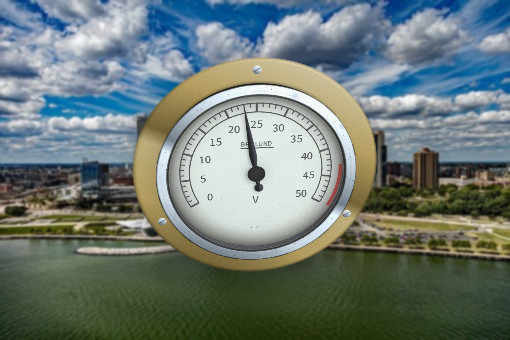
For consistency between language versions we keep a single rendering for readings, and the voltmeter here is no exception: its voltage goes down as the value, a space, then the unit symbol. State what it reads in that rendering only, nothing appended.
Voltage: 23 V
